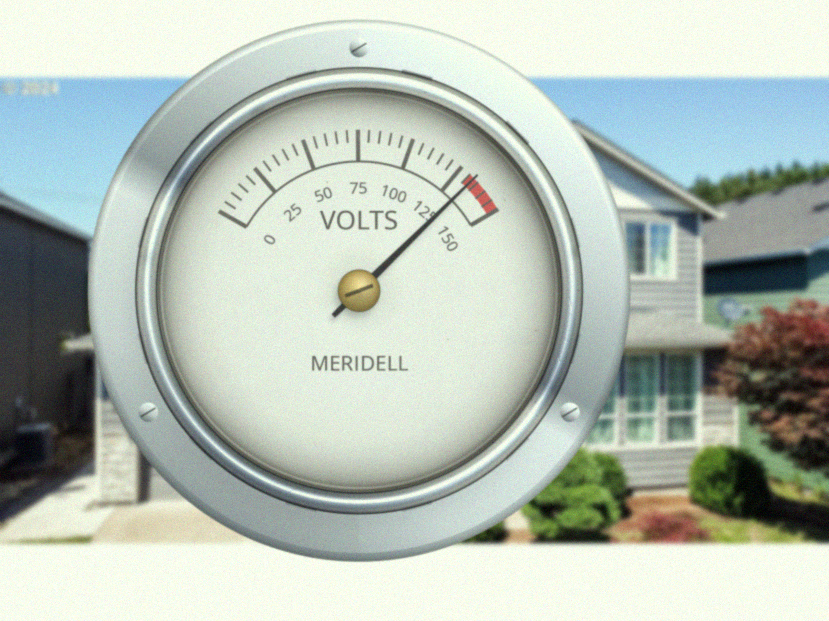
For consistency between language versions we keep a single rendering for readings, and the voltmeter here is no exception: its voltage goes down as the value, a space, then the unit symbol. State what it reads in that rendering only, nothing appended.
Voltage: 132.5 V
